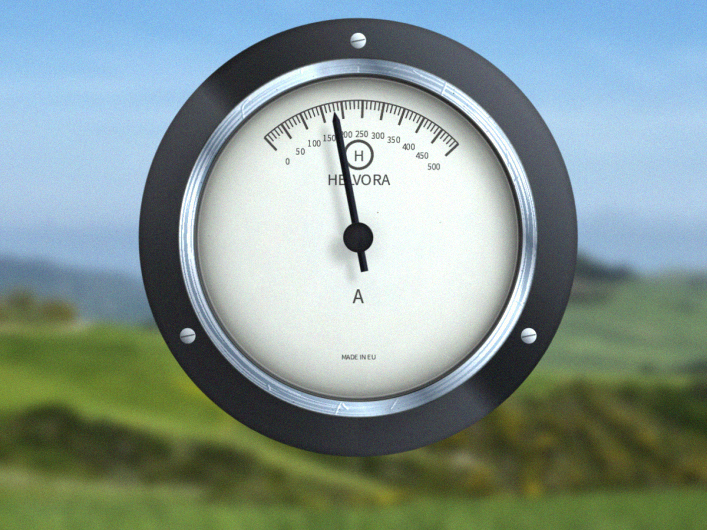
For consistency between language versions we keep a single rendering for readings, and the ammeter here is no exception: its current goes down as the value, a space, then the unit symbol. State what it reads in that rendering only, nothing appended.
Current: 180 A
